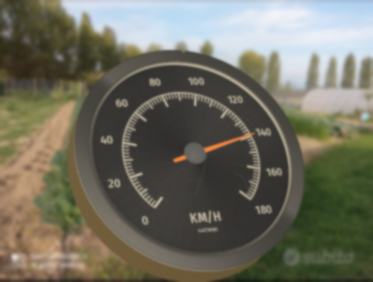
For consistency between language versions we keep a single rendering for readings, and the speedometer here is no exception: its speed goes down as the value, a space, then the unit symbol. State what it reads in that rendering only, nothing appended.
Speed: 140 km/h
